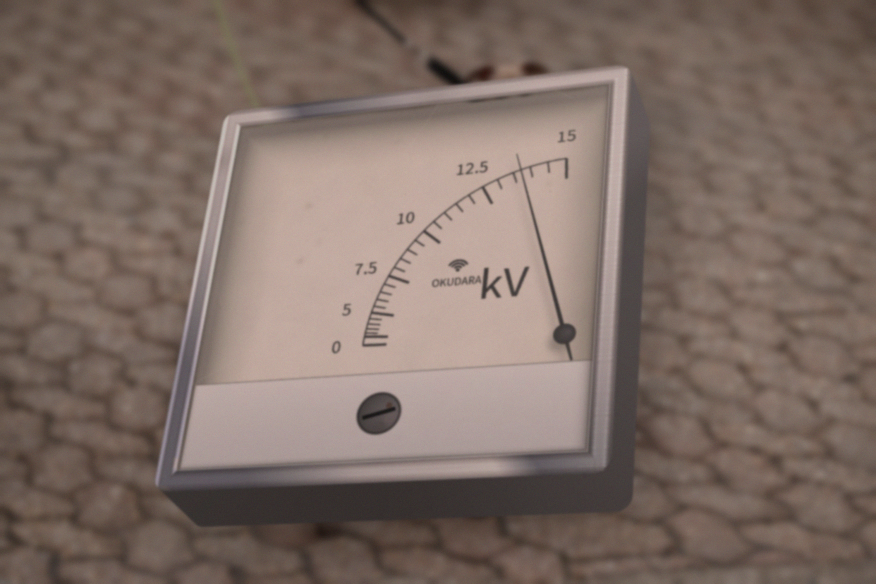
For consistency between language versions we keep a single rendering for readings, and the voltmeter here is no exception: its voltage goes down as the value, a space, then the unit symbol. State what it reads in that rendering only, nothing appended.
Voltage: 13.75 kV
